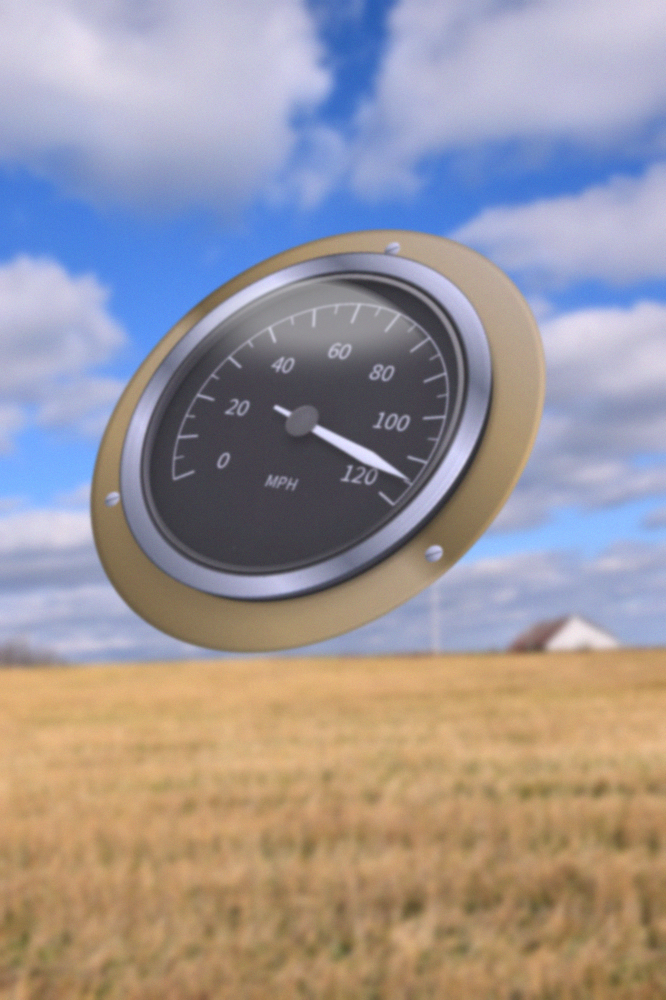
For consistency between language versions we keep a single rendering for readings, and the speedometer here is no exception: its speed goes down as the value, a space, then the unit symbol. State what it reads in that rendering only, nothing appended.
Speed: 115 mph
